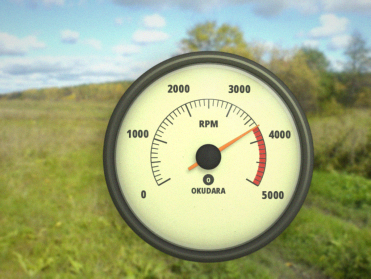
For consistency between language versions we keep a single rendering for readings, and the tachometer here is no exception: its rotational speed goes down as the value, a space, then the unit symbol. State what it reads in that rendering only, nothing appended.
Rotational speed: 3700 rpm
